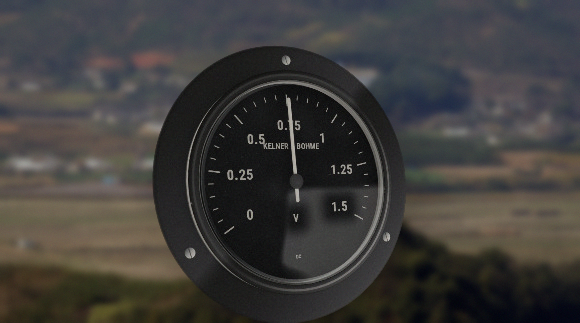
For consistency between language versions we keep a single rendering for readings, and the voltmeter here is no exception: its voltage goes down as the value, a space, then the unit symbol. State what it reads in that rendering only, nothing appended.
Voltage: 0.75 V
